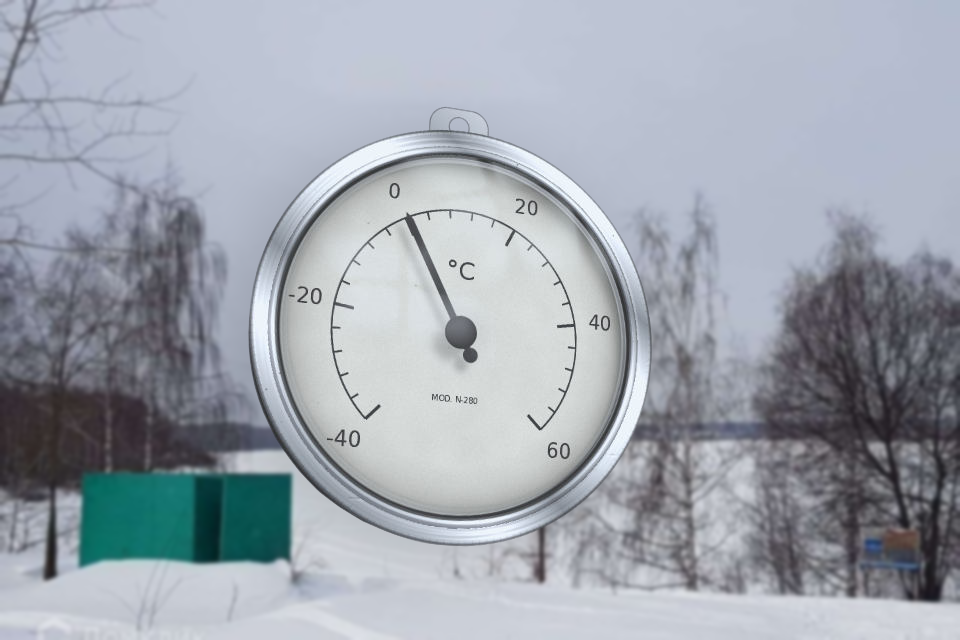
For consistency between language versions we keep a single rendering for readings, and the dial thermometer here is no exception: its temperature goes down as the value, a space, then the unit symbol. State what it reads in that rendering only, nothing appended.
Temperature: 0 °C
